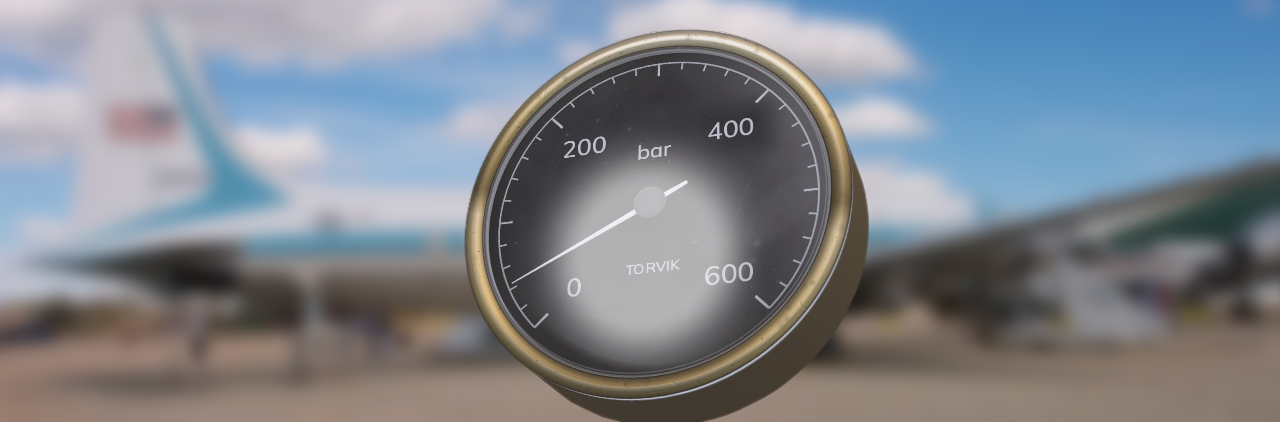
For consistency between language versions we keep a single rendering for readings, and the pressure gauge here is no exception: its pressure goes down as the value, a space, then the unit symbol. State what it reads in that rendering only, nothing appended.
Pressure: 40 bar
